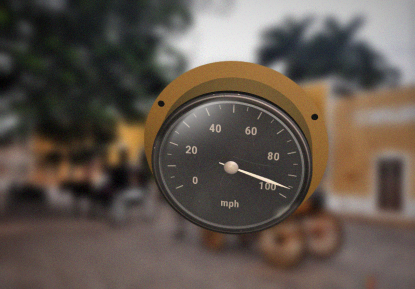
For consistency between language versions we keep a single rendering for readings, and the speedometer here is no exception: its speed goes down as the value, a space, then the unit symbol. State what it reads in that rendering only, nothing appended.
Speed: 95 mph
